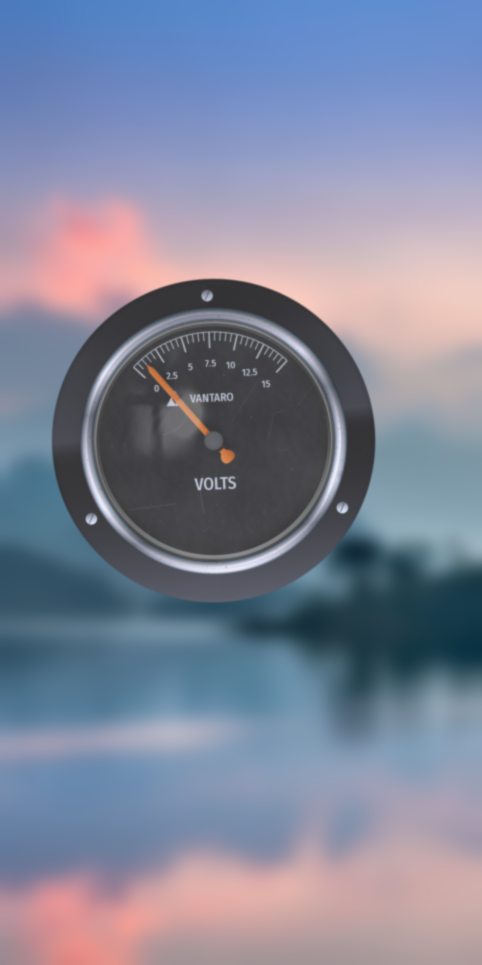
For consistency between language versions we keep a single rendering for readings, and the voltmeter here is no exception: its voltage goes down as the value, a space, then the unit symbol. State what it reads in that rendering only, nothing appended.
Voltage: 1 V
